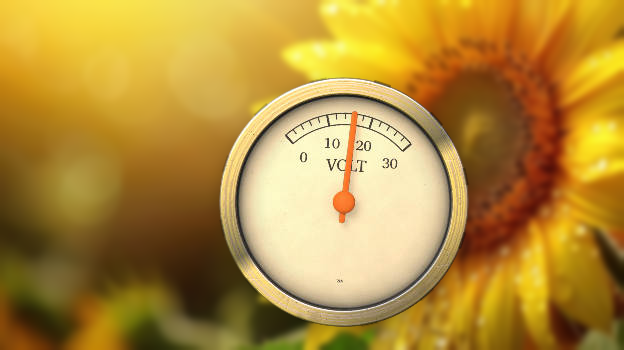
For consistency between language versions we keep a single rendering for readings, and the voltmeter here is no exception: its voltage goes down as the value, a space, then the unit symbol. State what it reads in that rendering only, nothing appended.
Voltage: 16 V
